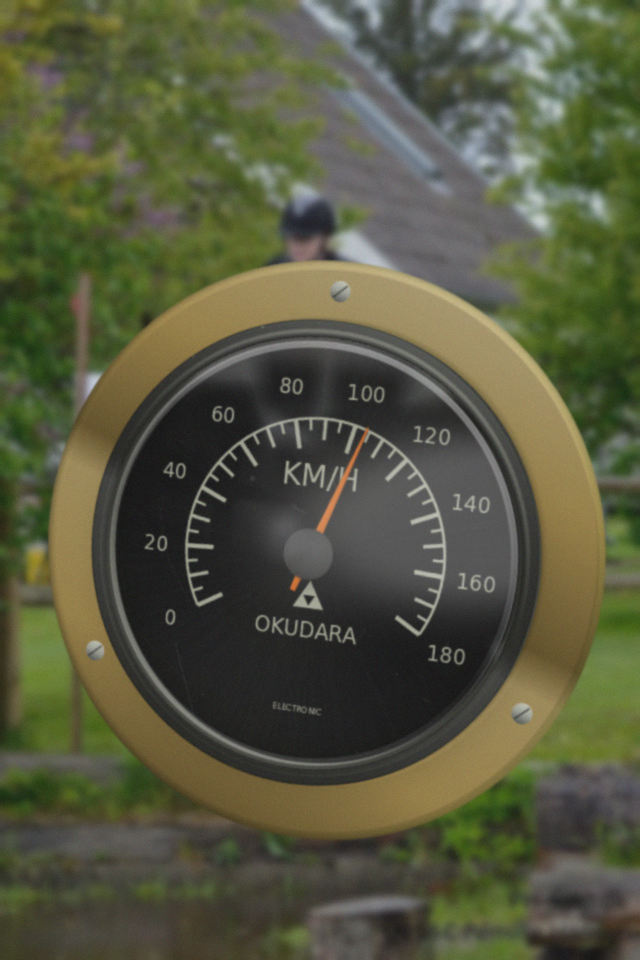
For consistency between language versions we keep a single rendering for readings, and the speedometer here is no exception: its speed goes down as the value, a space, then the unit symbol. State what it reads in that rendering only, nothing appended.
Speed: 105 km/h
